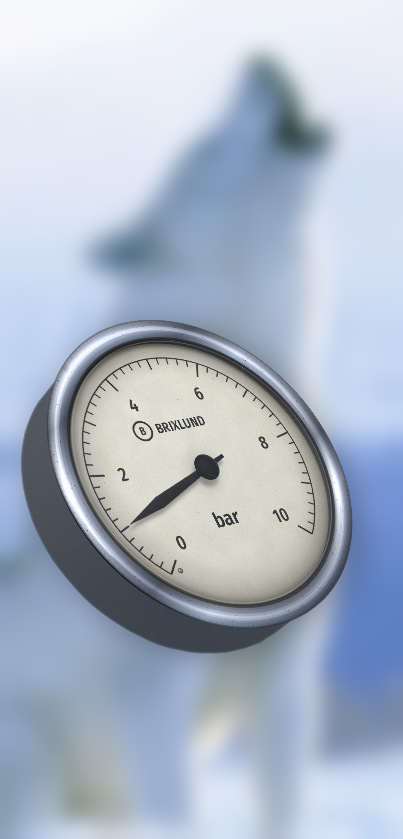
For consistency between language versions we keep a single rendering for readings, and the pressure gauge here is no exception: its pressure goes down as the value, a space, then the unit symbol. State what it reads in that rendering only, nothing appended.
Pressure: 1 bar
